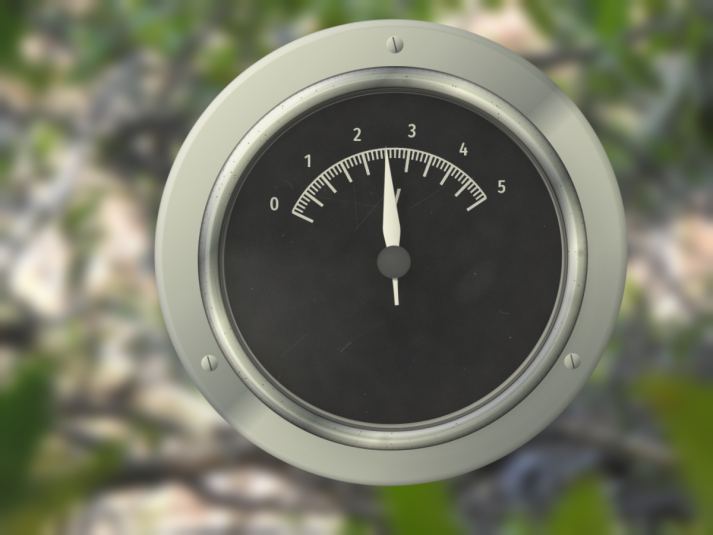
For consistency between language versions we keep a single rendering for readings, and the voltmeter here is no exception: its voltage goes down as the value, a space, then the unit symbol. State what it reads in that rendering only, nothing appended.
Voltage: 2.5 V
